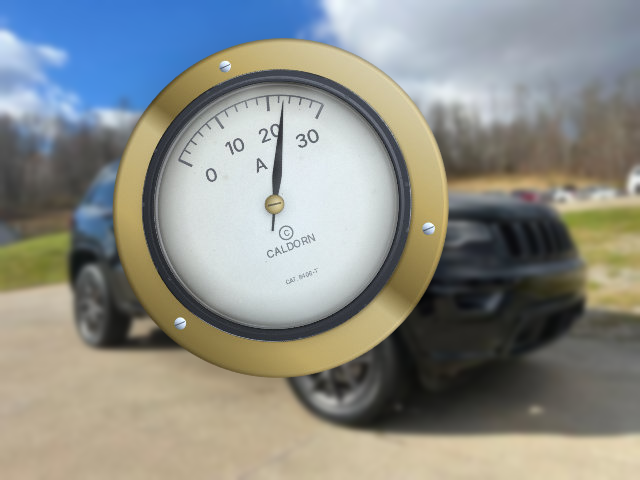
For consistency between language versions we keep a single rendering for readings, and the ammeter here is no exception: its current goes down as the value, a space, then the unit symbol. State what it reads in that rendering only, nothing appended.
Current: 23 A
